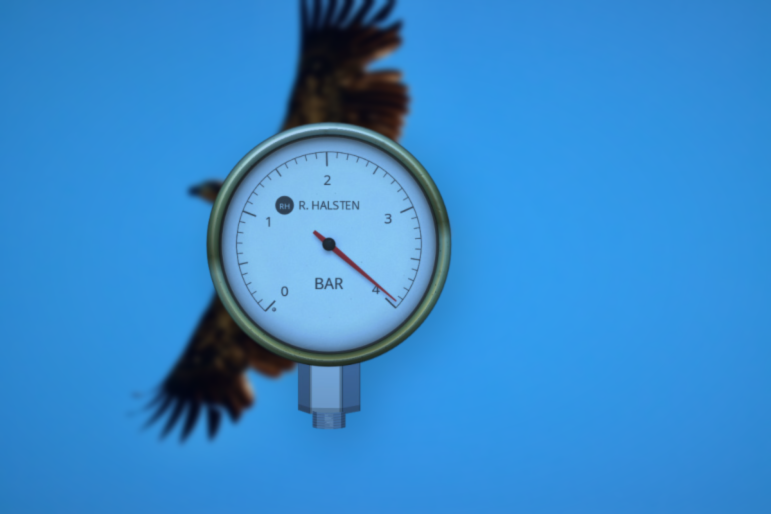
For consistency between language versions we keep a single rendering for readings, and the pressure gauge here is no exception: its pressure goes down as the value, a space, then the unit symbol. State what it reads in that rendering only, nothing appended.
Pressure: 3.95 bar
